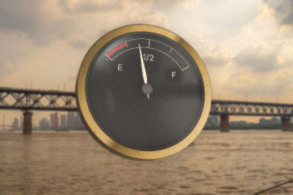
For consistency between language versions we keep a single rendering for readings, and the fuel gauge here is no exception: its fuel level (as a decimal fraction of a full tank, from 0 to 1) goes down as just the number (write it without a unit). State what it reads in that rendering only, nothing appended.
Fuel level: 0.375
